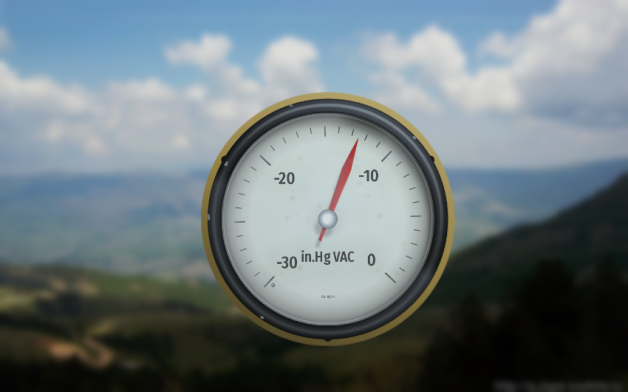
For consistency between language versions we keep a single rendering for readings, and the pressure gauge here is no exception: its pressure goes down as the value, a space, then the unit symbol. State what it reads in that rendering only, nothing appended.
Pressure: -12.5 inHg
